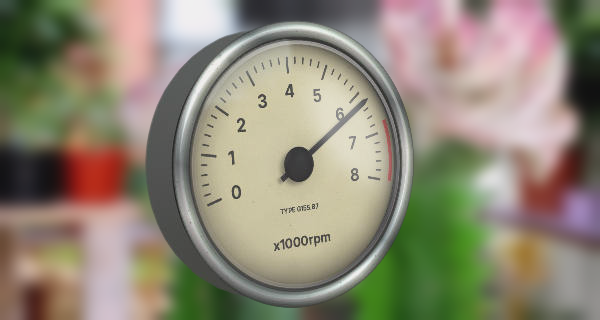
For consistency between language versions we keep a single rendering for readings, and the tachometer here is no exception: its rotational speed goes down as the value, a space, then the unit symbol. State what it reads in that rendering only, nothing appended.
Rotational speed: 6200 rpm
